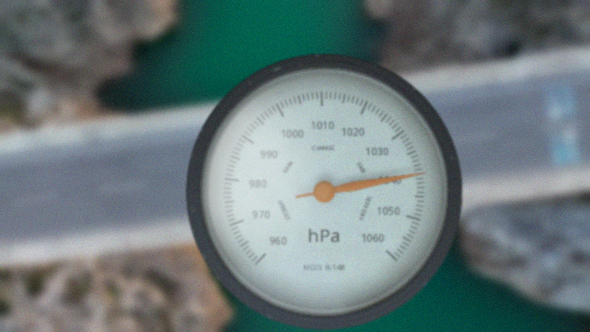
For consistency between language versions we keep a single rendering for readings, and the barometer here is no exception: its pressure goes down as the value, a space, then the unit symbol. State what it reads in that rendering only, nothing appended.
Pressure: 1040 hPa
